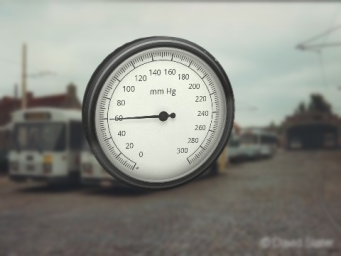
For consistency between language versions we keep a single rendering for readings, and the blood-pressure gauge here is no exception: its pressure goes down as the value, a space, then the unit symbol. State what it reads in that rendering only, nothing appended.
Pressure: 60 mmHg
